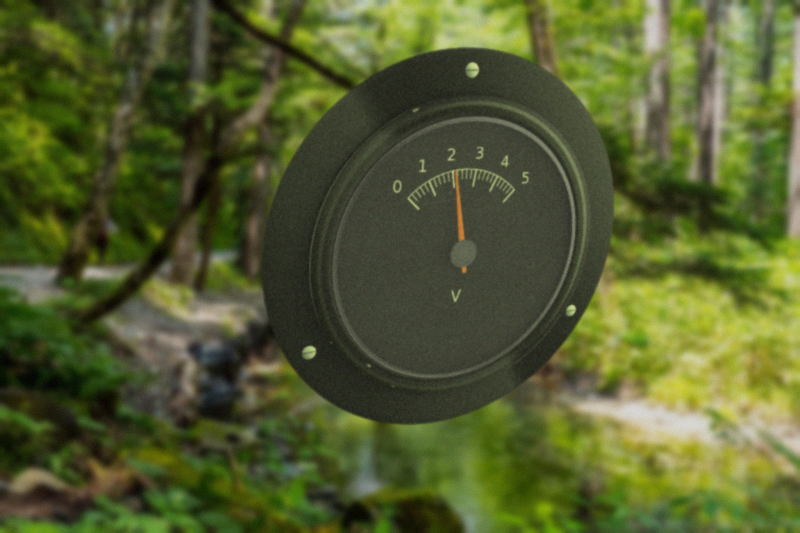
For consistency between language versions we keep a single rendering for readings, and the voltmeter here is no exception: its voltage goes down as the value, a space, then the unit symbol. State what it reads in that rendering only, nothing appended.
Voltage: 2 V
